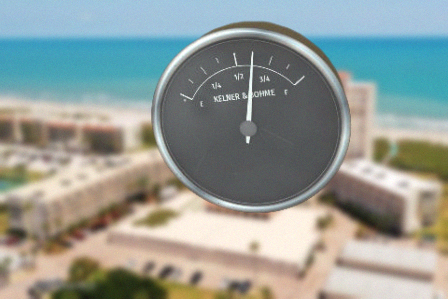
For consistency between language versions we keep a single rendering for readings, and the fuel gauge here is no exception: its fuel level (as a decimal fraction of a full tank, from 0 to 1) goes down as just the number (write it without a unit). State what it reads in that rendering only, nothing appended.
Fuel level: 0.625
